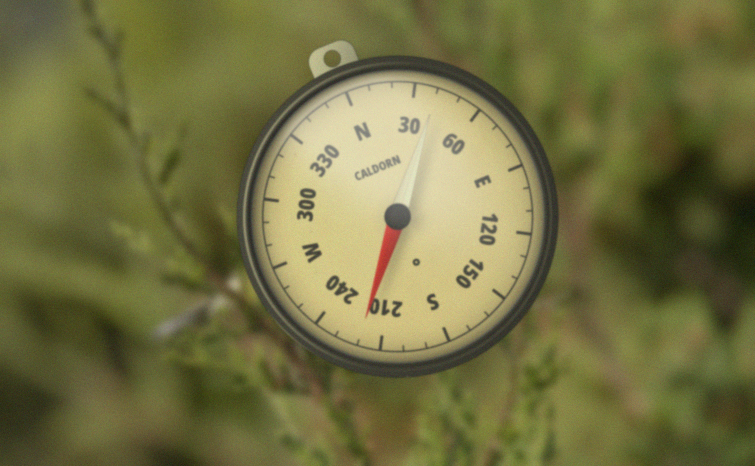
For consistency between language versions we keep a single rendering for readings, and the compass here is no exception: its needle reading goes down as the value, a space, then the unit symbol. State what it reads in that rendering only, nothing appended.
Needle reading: 220 °
